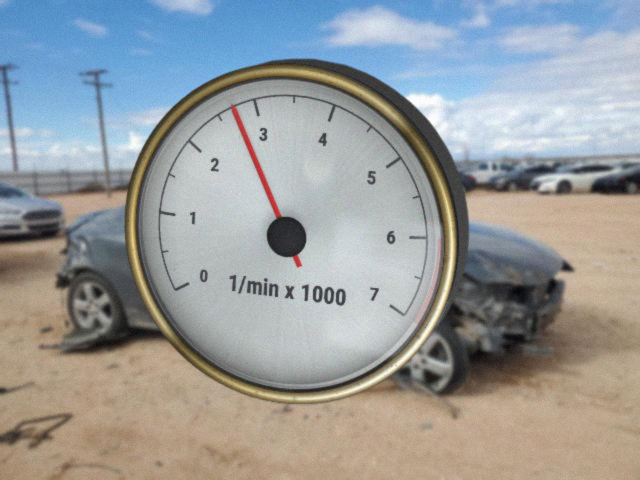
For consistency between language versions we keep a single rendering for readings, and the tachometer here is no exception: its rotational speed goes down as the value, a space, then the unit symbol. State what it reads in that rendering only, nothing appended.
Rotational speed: 2750 rpm
